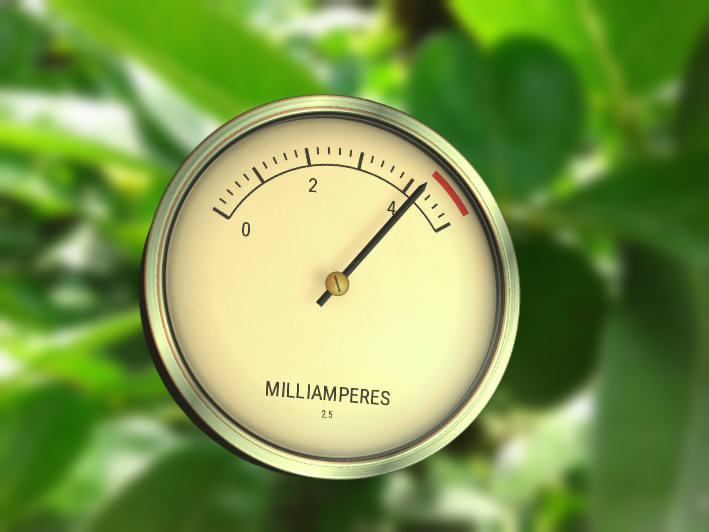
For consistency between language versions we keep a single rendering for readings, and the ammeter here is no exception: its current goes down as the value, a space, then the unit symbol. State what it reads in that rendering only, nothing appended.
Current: 4.2 mA
